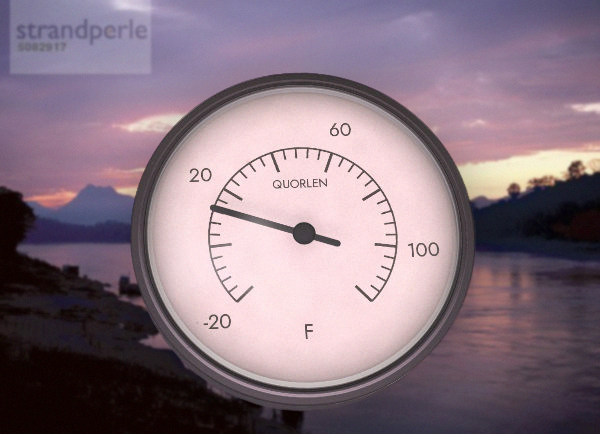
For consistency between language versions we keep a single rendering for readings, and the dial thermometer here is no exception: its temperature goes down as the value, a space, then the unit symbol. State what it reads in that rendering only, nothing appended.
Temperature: 12 °F
